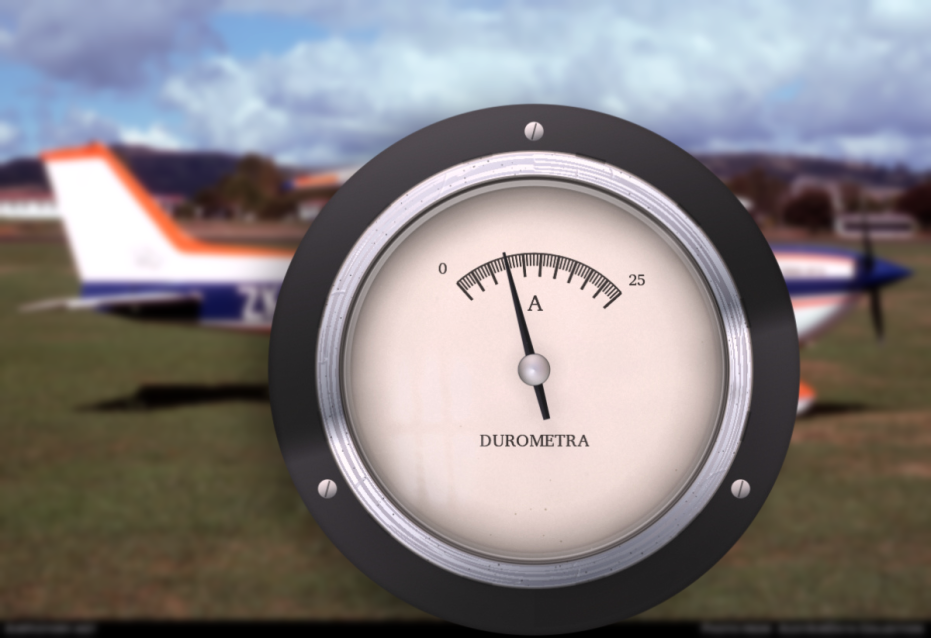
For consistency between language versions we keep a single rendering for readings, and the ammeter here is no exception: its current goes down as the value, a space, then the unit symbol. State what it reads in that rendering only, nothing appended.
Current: 7.5 A
